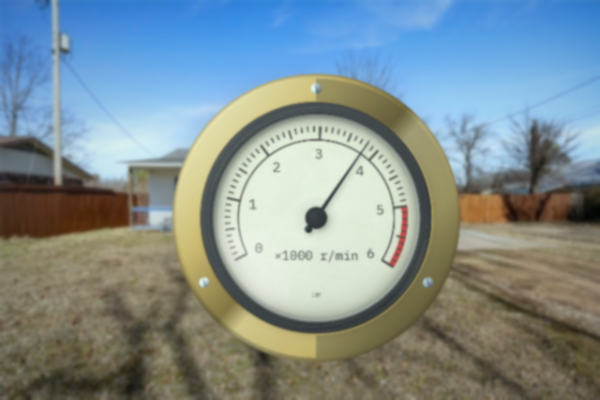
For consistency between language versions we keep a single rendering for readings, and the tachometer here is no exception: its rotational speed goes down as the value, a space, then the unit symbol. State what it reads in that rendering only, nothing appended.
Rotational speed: 3800 rpm
